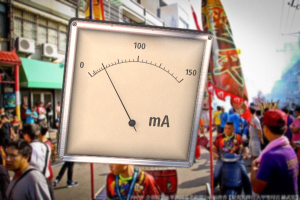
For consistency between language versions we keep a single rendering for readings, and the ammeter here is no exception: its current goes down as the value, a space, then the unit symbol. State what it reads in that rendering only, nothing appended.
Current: 50 mA
